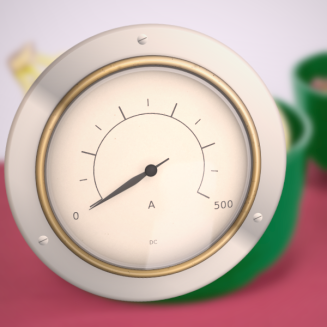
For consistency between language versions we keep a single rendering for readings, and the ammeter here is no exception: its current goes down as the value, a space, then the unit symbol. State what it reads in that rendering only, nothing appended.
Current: 0 A
